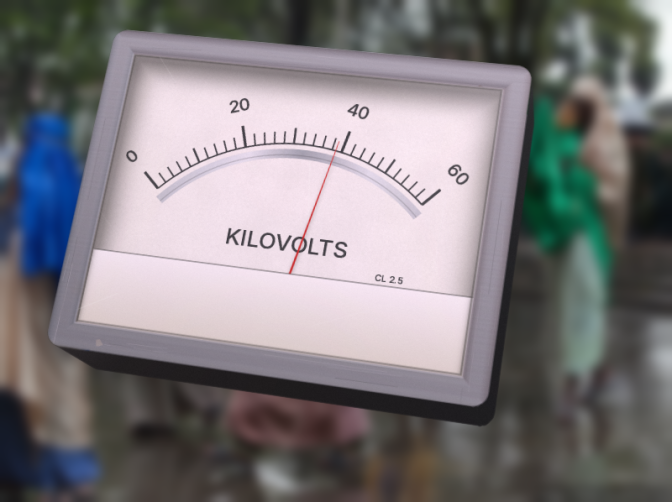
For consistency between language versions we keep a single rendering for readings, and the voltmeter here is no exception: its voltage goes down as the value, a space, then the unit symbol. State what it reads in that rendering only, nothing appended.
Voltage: 39 kV
